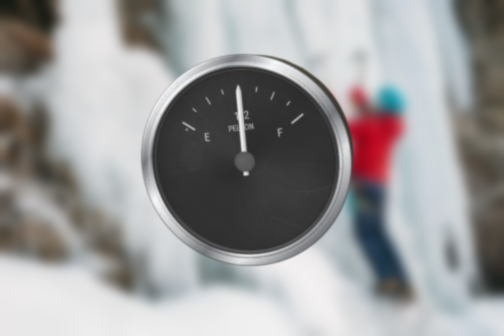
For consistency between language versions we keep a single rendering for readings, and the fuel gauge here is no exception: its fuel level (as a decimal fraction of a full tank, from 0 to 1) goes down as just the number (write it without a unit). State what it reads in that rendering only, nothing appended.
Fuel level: 0.5
